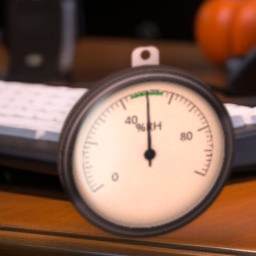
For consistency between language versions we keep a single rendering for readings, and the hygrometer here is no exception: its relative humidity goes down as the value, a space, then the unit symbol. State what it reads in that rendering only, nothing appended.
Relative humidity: 50 %
